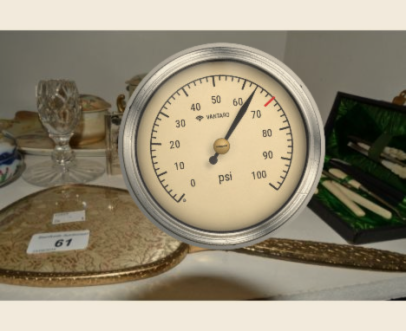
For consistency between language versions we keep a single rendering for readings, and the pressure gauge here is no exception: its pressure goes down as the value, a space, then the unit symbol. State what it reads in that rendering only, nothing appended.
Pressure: 64 psi
